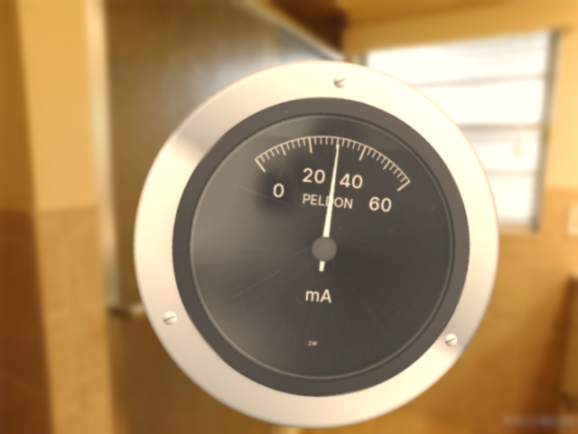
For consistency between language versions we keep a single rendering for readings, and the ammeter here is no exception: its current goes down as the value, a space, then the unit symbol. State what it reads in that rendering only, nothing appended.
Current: 30 mA
